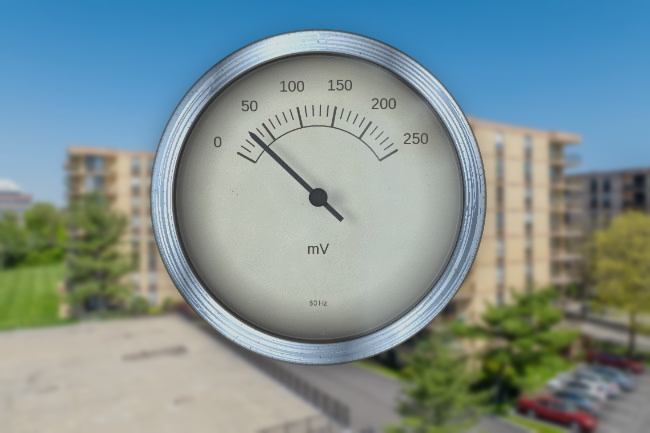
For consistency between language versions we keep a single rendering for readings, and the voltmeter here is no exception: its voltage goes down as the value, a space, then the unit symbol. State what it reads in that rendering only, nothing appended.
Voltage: 30 mV
